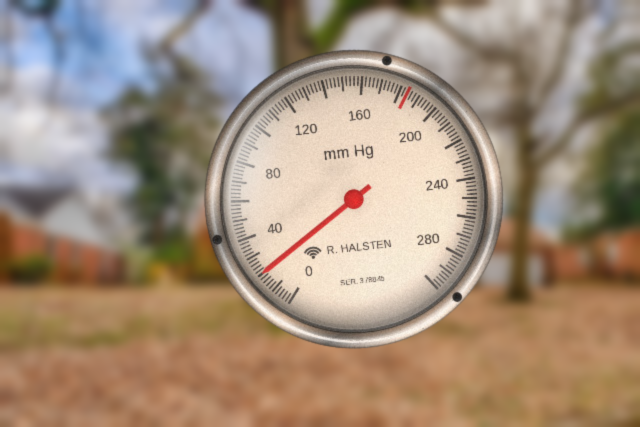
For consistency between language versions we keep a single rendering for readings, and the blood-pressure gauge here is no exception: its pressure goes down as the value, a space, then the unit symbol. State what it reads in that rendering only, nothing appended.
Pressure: 20 mmHg
